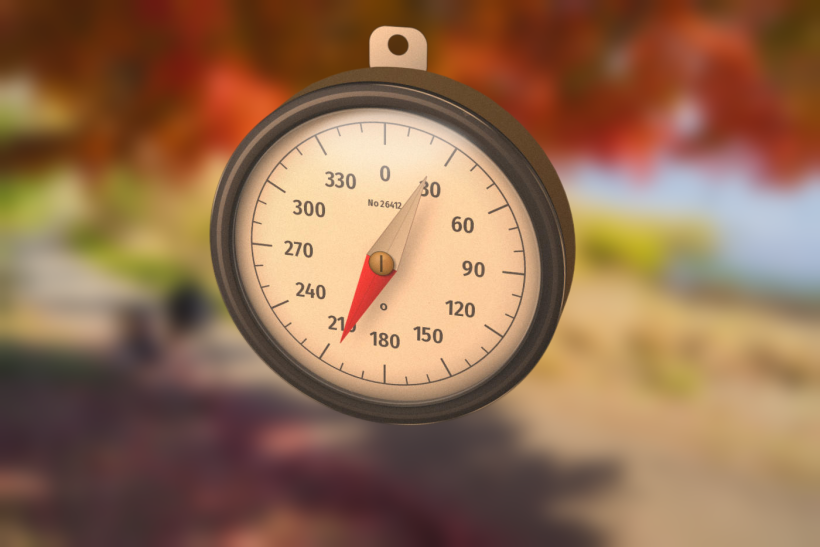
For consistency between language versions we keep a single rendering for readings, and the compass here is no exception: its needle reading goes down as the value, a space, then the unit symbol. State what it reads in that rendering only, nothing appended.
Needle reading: 205 °
